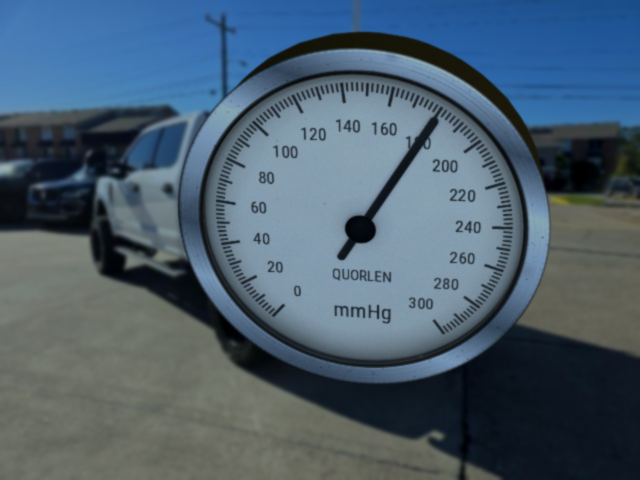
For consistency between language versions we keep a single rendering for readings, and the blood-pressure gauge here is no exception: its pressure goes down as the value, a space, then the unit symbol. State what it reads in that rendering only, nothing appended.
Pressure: 180 mmHg
